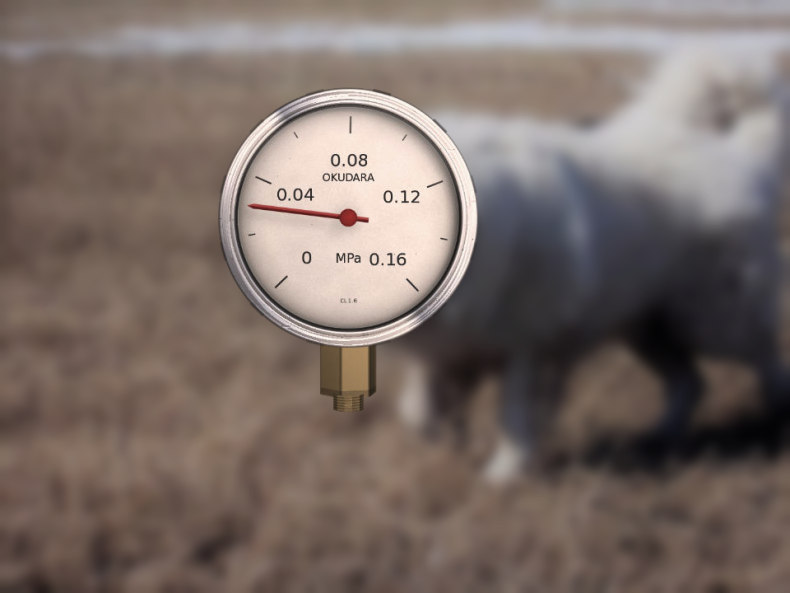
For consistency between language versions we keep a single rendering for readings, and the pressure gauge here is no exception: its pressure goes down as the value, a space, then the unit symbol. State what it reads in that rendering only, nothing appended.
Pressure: 0.03 MPa
